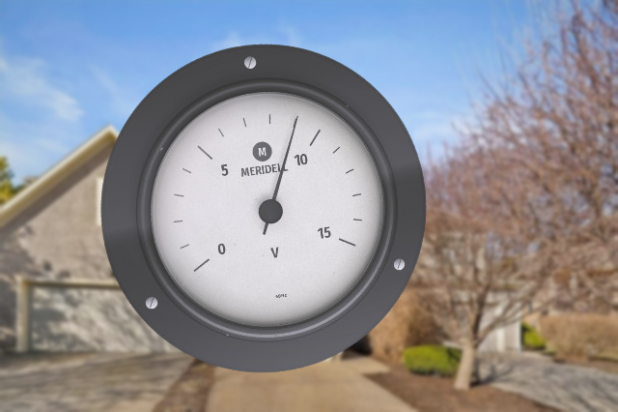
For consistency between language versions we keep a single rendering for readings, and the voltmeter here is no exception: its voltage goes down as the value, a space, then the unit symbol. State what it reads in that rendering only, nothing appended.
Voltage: 9 V
